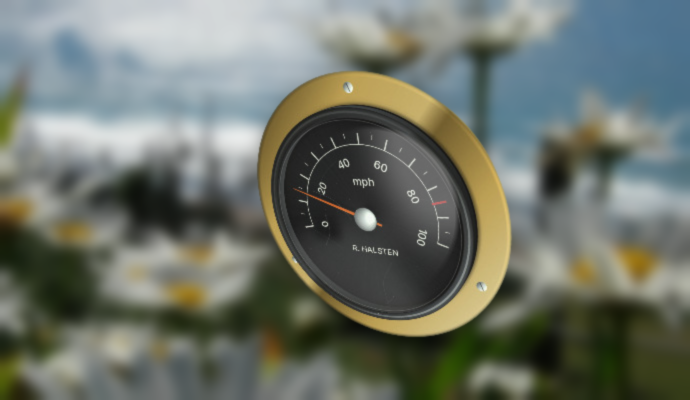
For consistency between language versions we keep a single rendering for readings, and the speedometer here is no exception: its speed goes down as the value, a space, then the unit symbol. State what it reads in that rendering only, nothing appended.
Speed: 15 mph
